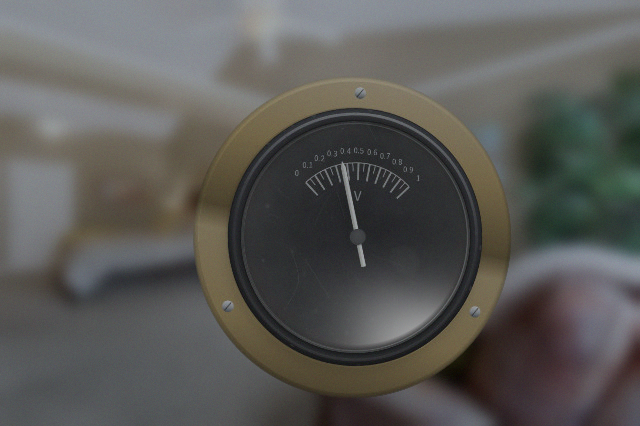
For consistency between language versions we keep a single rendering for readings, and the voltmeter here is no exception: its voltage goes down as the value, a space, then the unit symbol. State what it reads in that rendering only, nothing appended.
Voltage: 0.35 V
